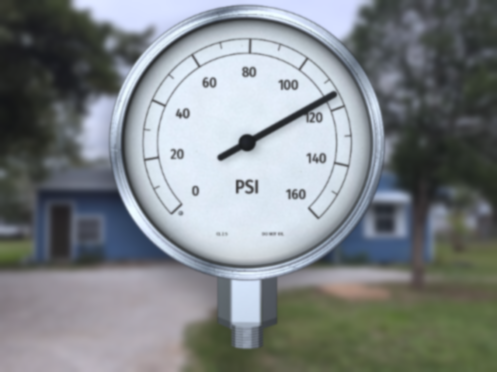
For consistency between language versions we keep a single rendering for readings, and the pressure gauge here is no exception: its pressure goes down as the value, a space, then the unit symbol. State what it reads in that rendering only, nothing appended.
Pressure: 115 psi
